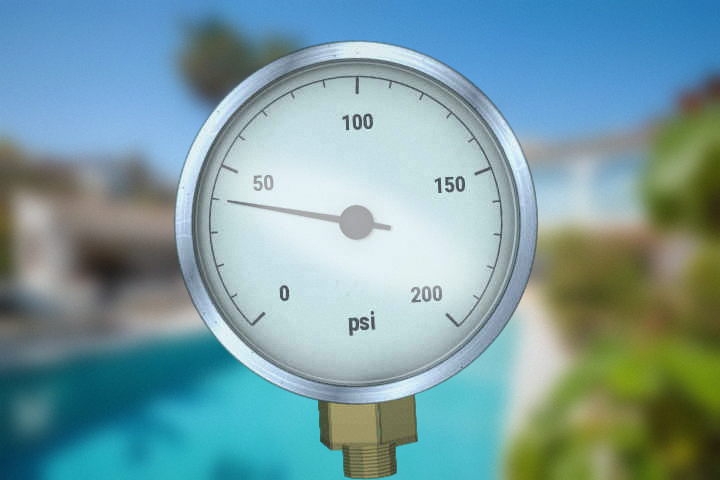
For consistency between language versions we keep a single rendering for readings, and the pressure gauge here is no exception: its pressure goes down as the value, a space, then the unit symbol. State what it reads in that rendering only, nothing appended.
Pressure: 40 psi
